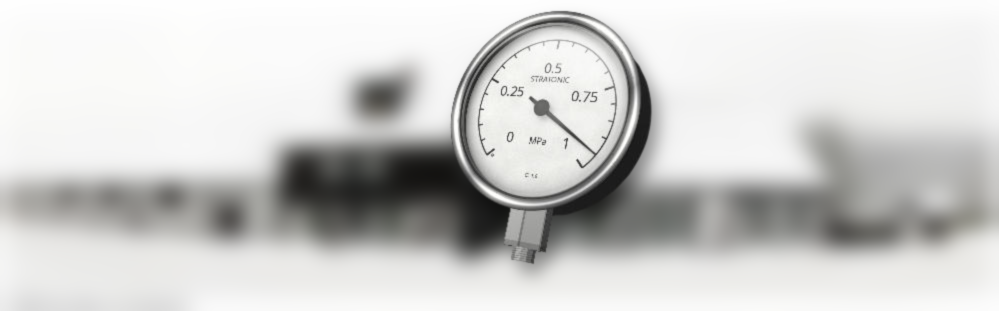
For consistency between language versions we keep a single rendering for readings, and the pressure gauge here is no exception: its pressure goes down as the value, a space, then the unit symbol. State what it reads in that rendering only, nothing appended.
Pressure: 0.95 MPa
